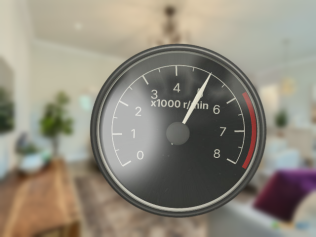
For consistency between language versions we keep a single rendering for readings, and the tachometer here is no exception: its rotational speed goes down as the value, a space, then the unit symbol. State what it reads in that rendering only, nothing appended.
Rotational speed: 5000 rpm
